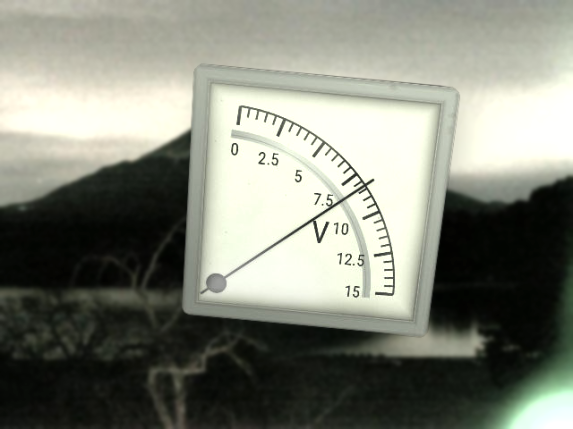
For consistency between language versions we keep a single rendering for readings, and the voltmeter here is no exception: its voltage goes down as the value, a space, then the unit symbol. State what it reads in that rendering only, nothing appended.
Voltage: 8.25 V
